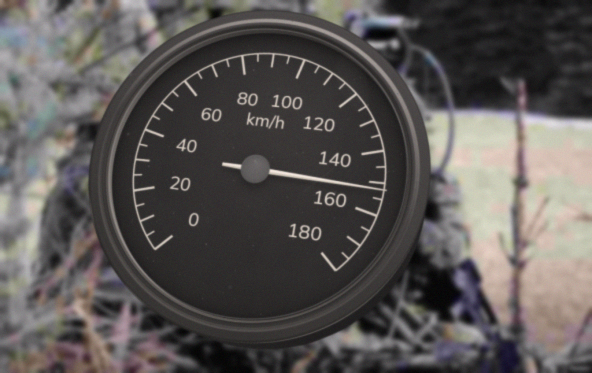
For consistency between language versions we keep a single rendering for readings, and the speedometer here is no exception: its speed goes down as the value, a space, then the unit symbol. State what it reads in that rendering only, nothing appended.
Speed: 152.5 km/h
